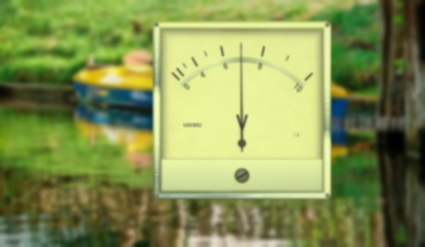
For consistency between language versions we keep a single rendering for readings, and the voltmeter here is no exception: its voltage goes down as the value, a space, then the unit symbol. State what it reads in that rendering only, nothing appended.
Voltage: 7 V
